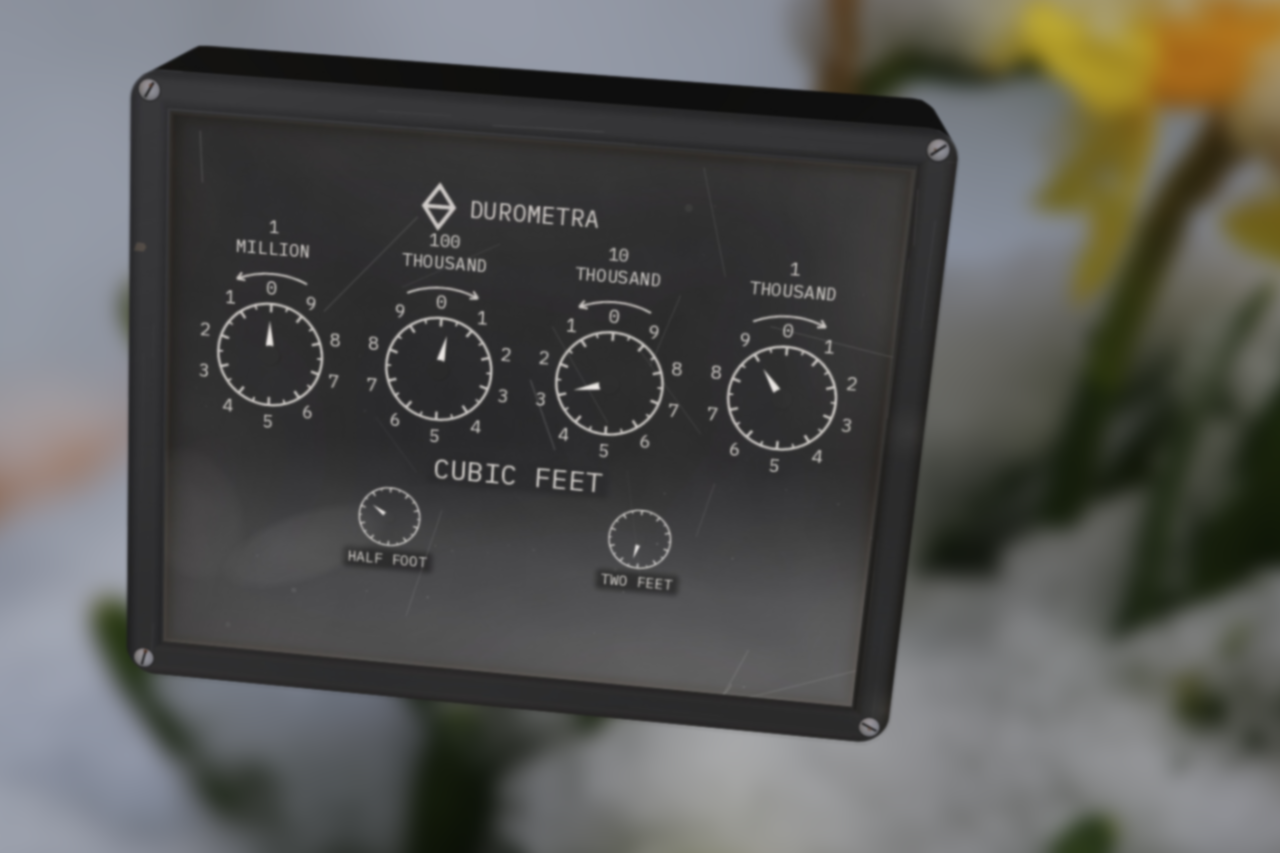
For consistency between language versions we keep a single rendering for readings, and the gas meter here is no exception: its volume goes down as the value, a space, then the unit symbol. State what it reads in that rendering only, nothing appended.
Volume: 2900 ft³
